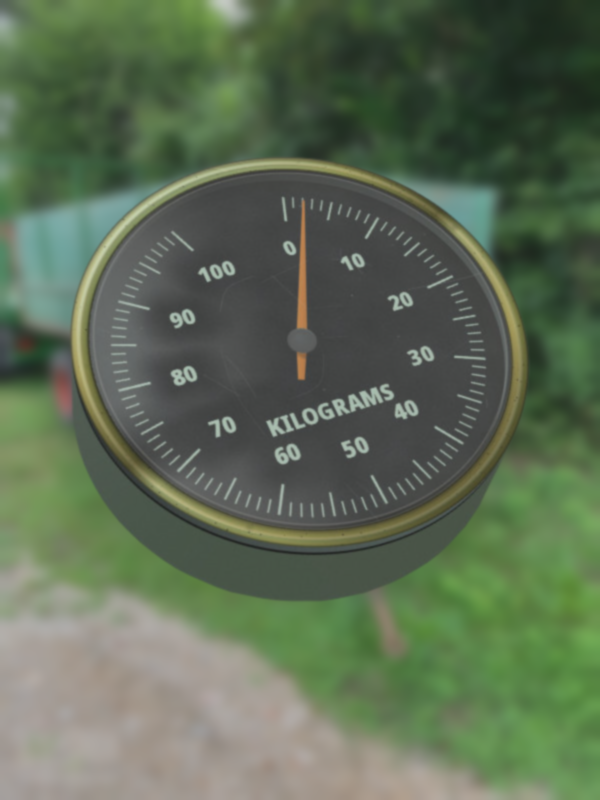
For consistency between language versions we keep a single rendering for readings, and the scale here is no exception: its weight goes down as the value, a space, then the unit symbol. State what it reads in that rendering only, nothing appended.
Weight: 2 kg
